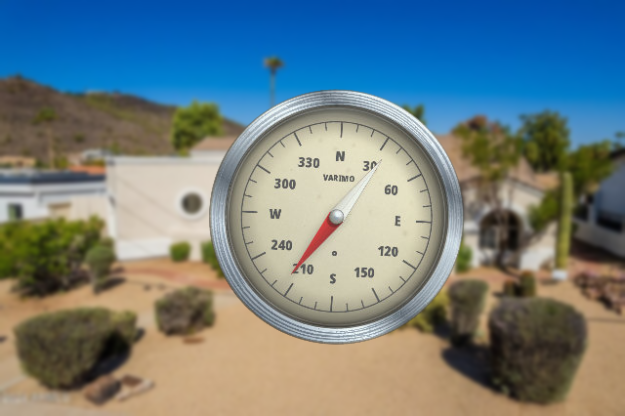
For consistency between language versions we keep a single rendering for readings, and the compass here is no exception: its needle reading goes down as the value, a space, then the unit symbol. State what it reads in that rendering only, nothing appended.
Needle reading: 215 °
